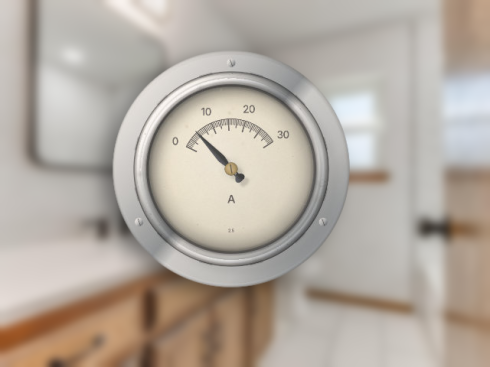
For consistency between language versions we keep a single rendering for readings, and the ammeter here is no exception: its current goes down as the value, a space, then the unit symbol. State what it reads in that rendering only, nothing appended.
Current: 5 A
